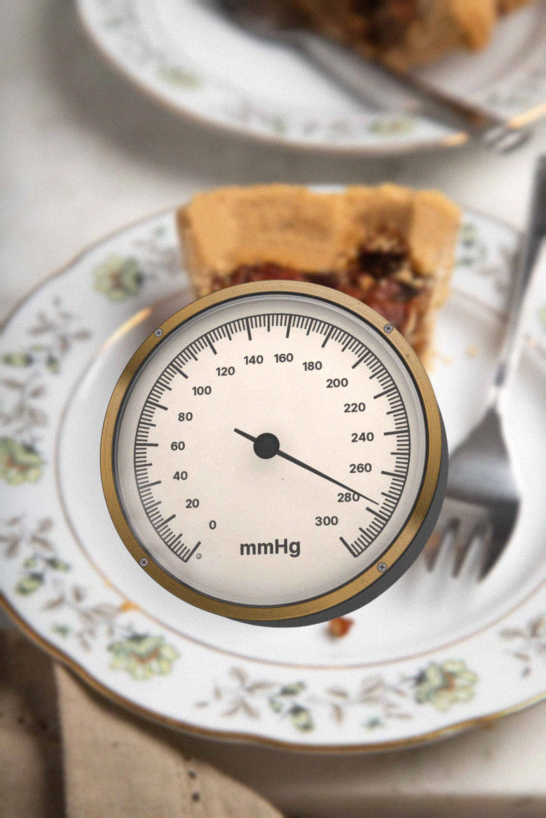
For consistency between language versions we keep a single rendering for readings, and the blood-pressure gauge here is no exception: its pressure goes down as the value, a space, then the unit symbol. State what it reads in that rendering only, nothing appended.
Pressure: 276 mmHg
